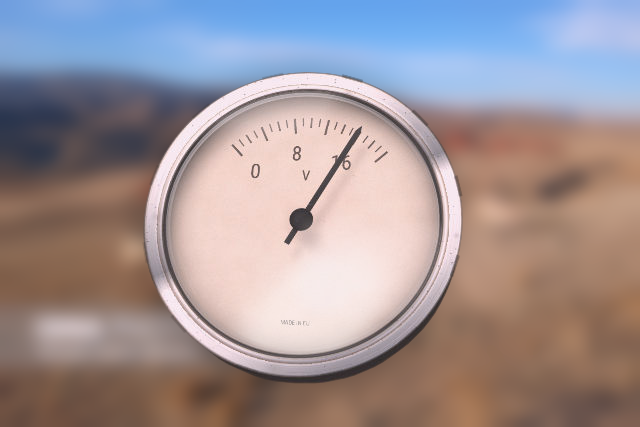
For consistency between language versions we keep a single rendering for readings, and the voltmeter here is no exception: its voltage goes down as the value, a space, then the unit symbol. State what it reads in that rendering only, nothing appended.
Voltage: 16 V
